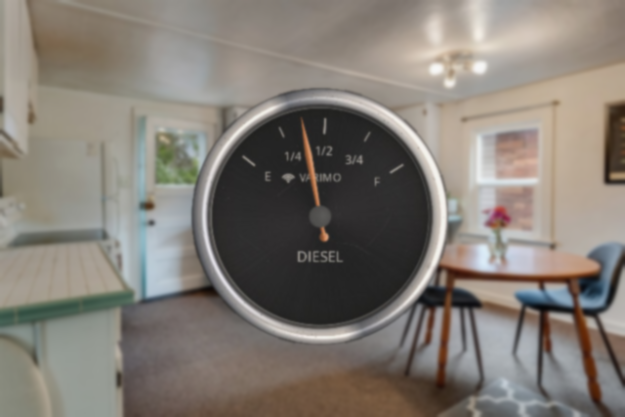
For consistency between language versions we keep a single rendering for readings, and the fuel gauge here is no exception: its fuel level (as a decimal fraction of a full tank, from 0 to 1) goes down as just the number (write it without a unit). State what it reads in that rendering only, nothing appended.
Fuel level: 0.375
